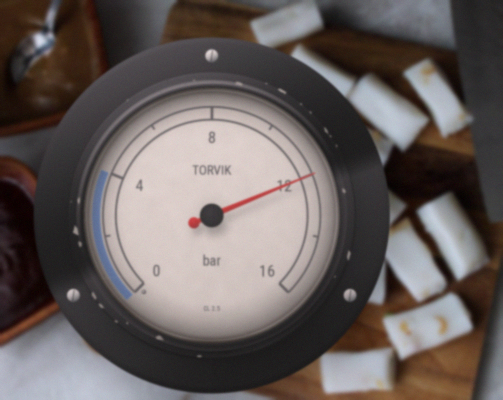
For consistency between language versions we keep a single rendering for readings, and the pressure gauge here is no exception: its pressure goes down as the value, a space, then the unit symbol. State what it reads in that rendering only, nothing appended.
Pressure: 12 bar
